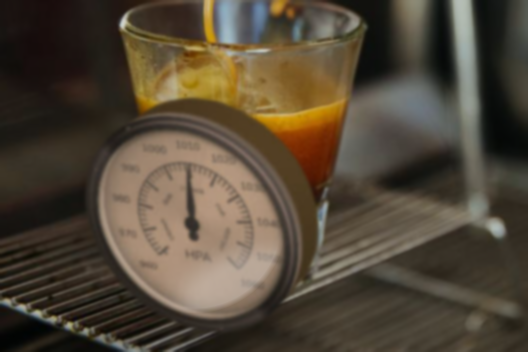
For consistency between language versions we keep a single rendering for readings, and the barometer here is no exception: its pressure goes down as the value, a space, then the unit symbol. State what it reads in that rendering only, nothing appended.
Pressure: 1010 hPa
